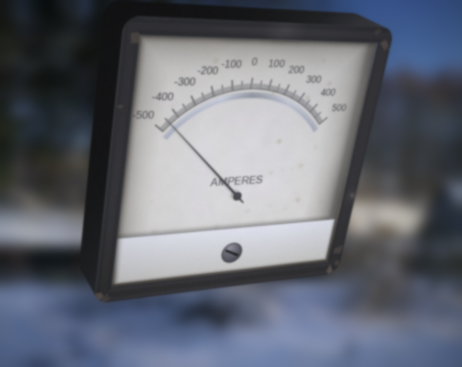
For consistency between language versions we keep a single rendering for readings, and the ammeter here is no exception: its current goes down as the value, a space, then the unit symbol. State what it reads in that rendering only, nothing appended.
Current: -450 A
